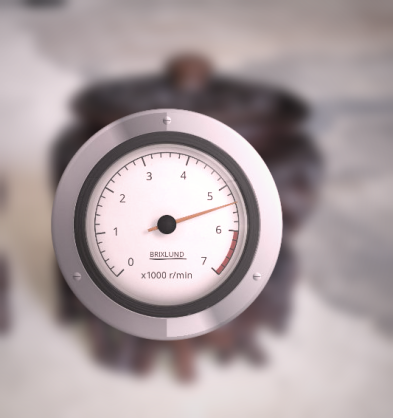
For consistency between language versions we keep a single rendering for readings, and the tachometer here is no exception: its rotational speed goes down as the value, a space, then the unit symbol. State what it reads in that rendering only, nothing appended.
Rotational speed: 5400 rpm
